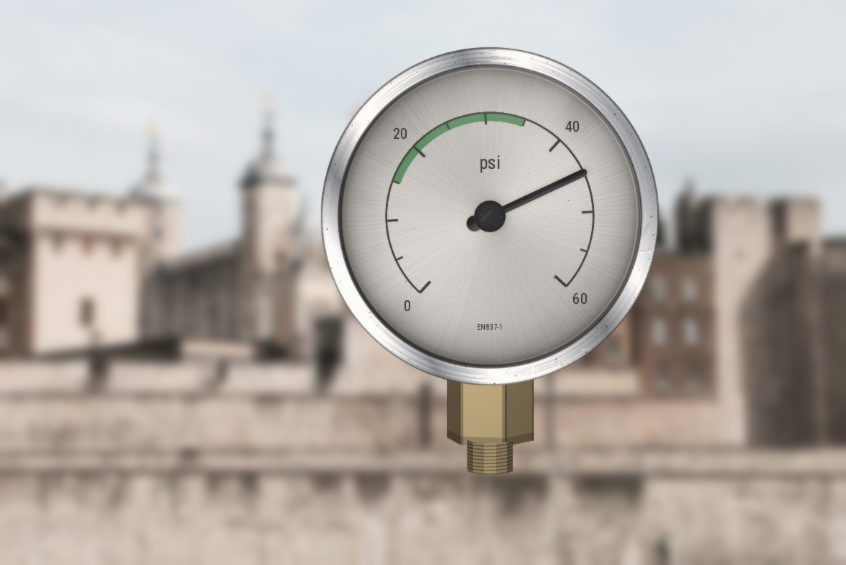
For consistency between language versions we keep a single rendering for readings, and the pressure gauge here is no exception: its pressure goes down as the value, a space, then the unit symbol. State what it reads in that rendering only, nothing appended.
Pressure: 45 psi
